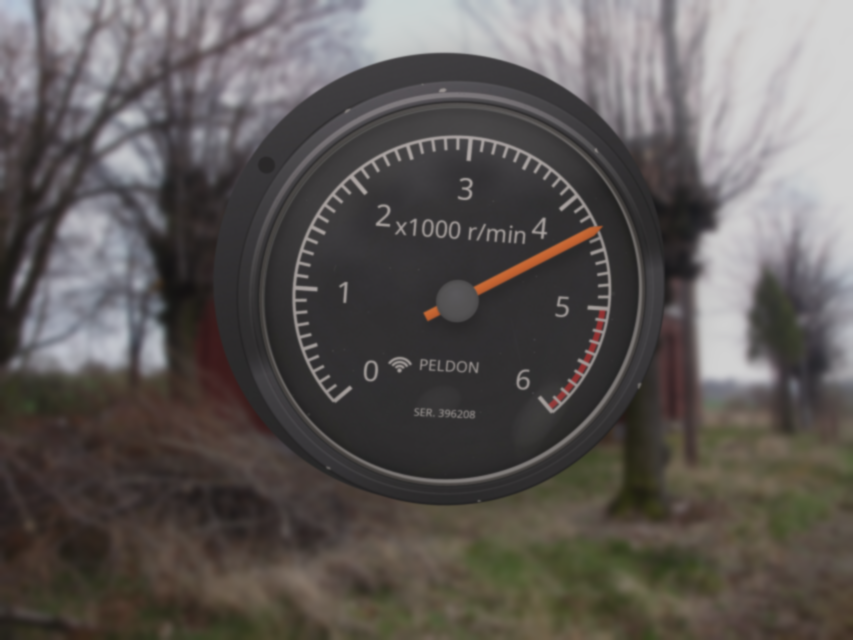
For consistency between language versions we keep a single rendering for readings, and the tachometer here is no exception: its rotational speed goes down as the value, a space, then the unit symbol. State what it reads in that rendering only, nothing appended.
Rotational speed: 4300 rpm
